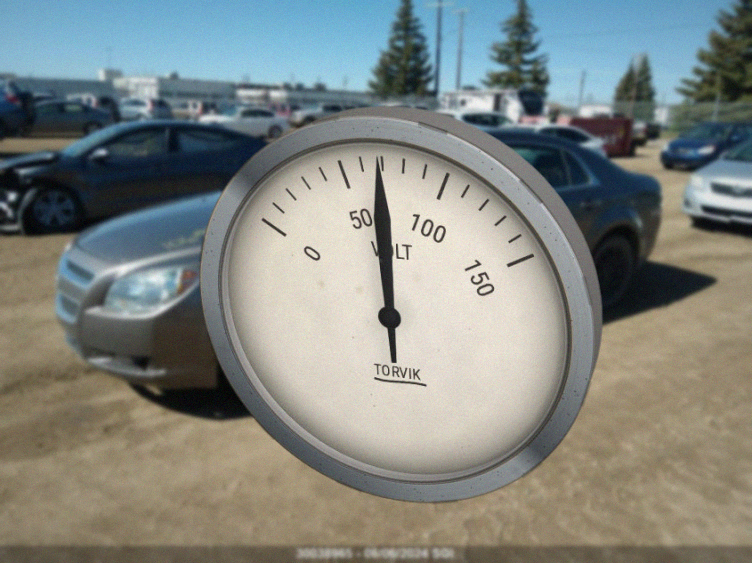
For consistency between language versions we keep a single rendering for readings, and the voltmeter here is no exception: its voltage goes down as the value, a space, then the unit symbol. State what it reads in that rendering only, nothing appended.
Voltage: 70 V
